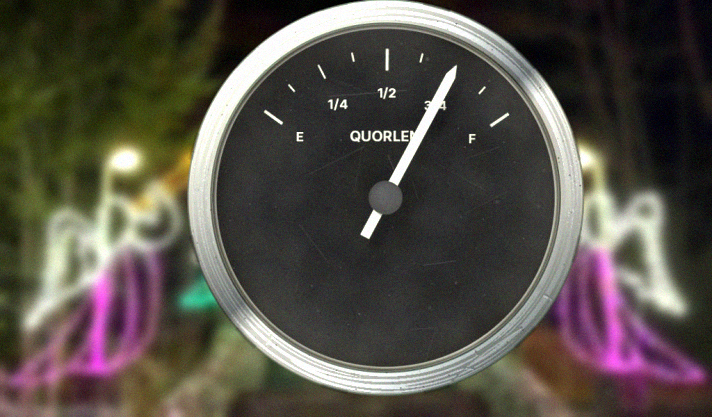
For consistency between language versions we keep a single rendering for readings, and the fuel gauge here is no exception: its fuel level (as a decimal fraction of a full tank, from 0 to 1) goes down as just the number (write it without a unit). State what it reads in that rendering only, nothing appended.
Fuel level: 0.75
